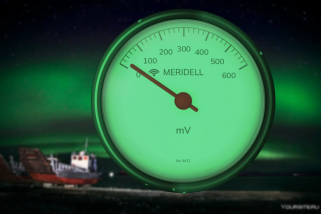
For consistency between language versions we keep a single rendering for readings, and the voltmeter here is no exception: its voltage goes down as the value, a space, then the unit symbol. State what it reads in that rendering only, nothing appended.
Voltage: 20 mV
